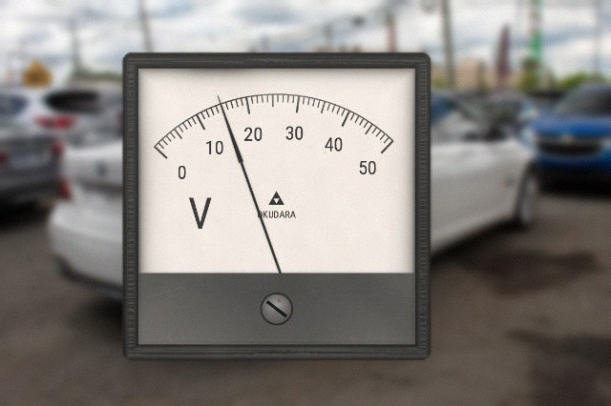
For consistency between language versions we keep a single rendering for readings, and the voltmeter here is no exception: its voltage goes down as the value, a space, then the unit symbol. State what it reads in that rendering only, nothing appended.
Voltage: 15 V
